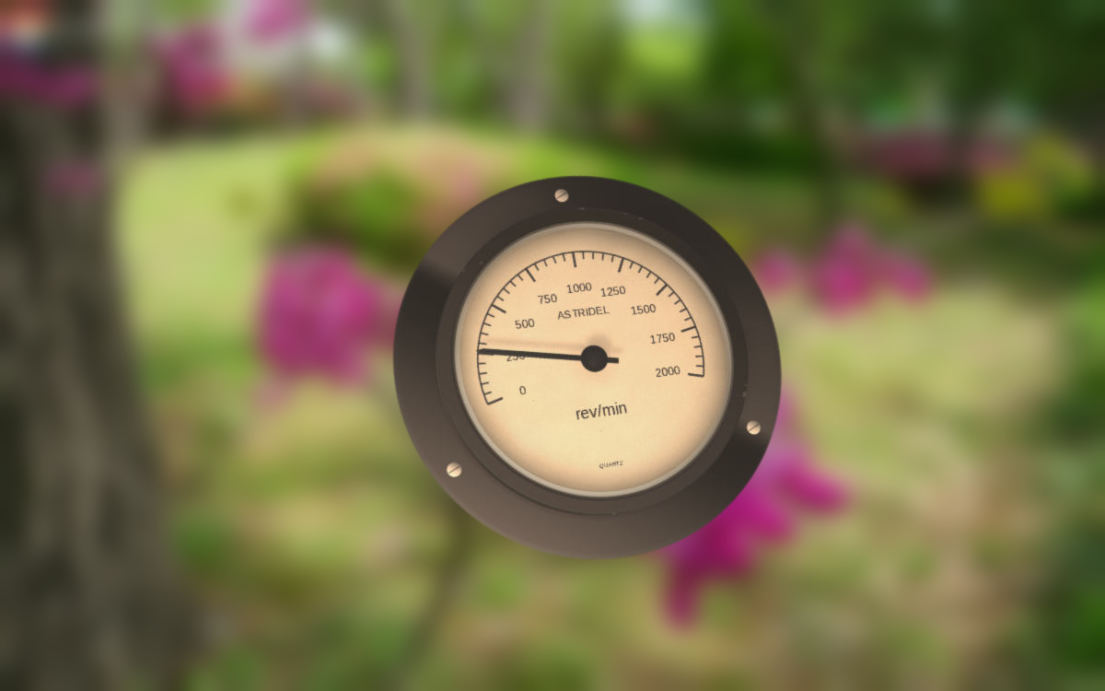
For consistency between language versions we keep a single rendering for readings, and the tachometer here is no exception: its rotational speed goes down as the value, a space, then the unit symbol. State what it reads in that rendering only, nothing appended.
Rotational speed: 250 rpm
